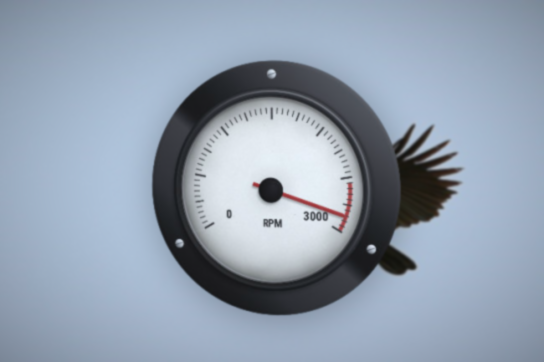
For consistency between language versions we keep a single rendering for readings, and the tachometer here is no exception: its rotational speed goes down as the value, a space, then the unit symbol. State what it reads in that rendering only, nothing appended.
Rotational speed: 2850 rpm
